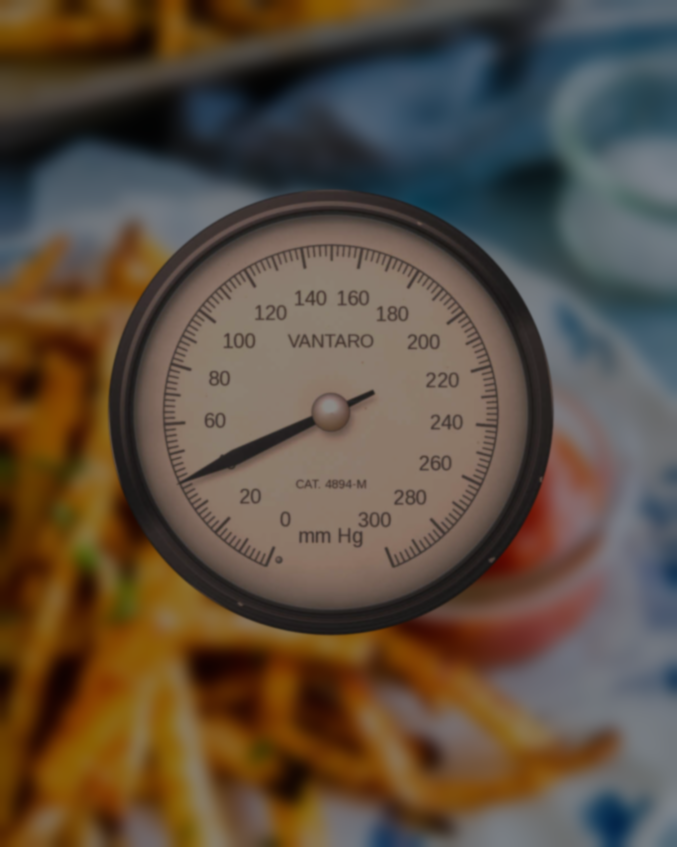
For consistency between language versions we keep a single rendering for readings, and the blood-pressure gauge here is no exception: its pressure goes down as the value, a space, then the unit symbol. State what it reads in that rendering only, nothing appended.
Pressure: 40 mmHg
